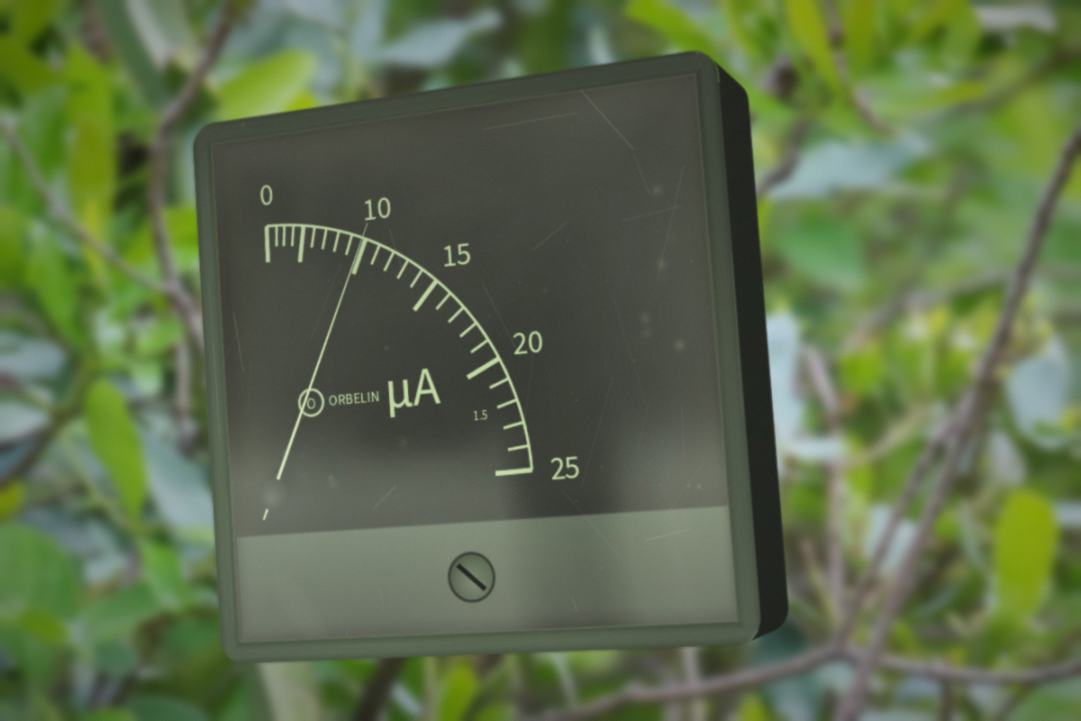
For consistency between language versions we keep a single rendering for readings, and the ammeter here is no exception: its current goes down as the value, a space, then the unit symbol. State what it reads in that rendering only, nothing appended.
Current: 10 µA
